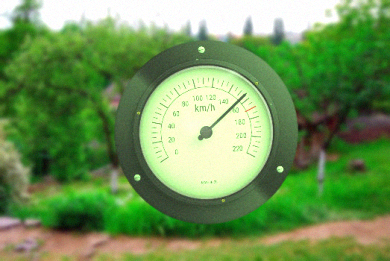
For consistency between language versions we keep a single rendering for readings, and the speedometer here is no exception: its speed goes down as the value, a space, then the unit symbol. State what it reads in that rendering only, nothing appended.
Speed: 155 km/h
